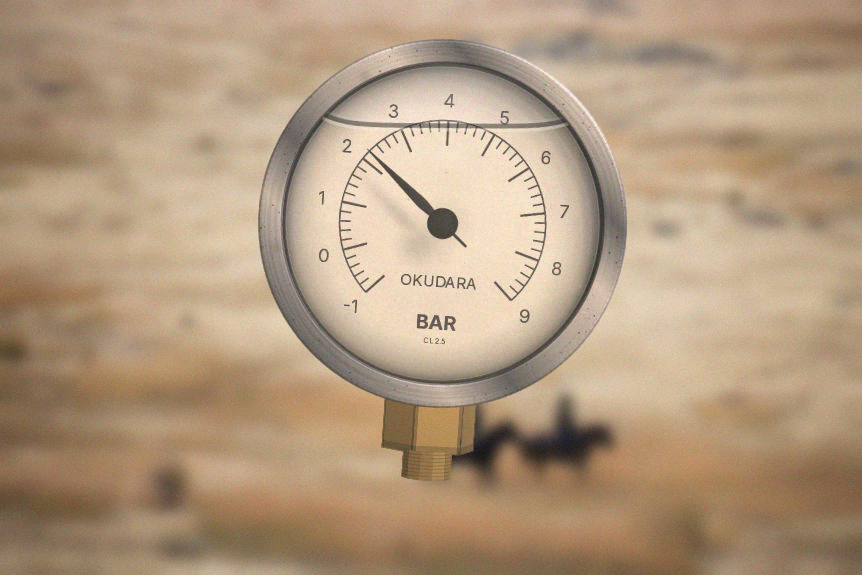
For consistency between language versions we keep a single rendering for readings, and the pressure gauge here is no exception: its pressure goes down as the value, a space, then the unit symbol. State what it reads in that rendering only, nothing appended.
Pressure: 2.2 bar
